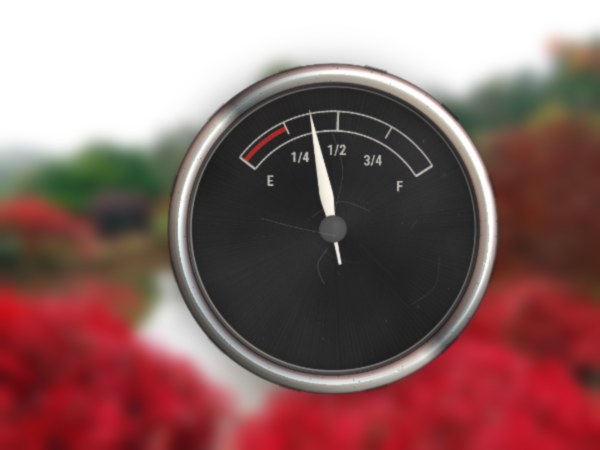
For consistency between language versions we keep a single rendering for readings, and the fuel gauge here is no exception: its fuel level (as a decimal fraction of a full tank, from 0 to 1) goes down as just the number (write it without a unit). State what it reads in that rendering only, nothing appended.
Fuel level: 0.375
